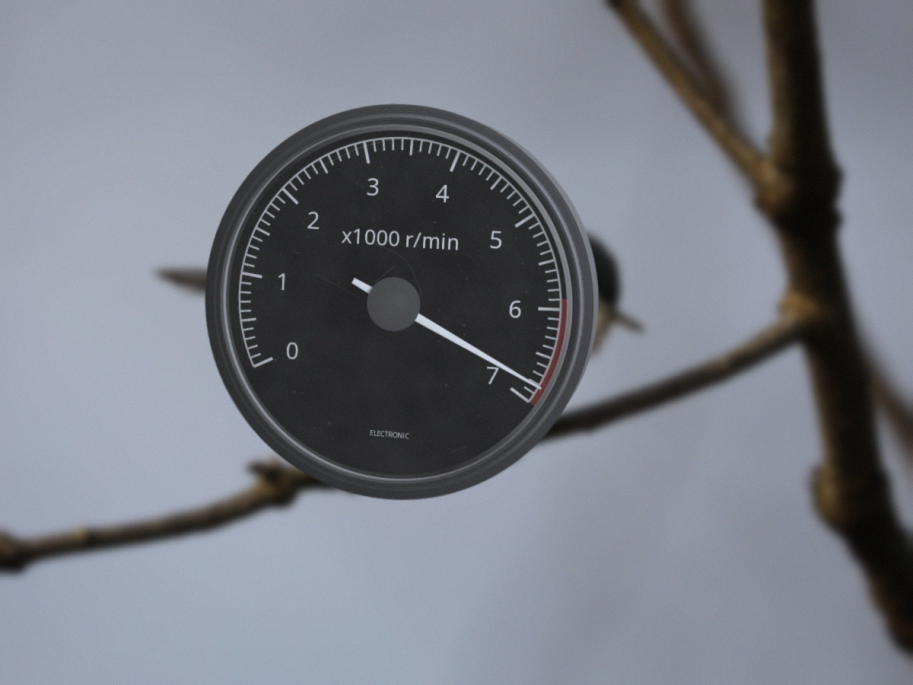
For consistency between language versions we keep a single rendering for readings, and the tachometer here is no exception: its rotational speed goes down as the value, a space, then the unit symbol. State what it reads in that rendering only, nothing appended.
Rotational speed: 6800 rpm
